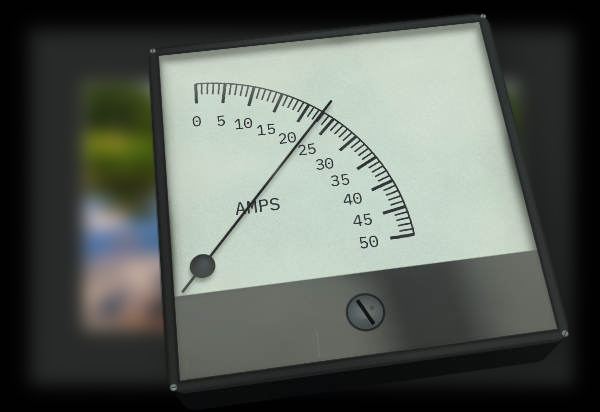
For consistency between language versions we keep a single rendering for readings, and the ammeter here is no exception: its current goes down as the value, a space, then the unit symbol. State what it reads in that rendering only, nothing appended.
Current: 23 A
